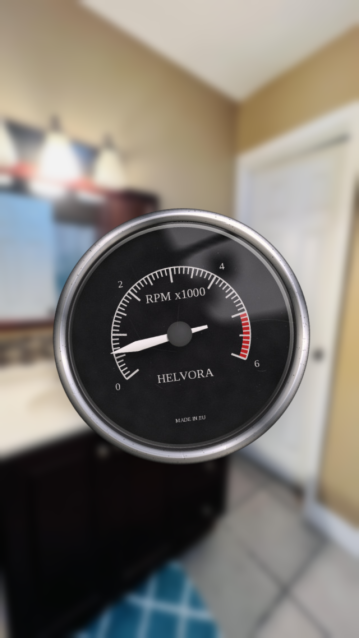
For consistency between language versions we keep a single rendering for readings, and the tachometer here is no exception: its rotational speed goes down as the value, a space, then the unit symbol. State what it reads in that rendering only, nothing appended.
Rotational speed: 600 rpm
